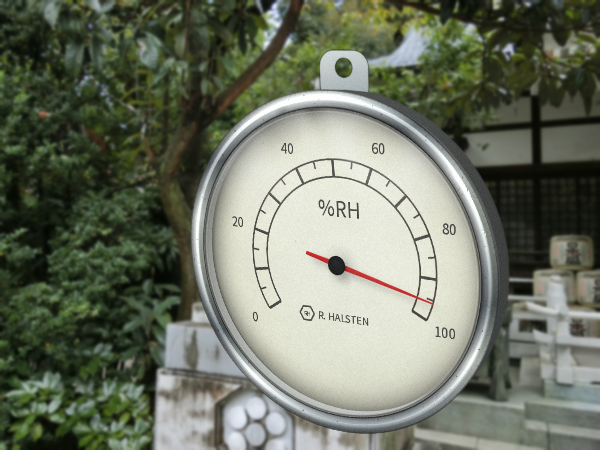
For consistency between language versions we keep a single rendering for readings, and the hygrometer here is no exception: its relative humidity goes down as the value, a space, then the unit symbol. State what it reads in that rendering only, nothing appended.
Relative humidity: 95 %
